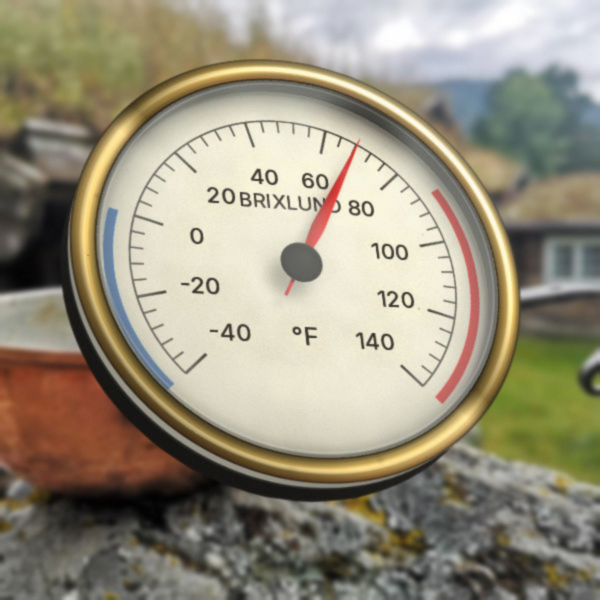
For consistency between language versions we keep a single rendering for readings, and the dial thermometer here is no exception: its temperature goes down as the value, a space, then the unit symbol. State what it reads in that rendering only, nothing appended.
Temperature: 68 °F
